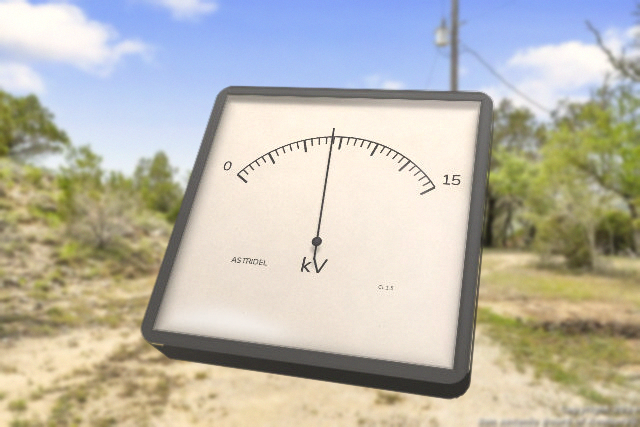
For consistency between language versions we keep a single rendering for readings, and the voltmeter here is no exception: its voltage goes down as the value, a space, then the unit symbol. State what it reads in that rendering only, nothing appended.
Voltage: 7 kV
